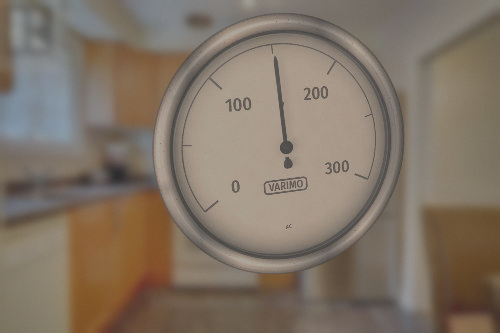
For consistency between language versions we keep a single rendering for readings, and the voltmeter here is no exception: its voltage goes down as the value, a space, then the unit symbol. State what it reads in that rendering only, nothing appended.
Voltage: 150 V
